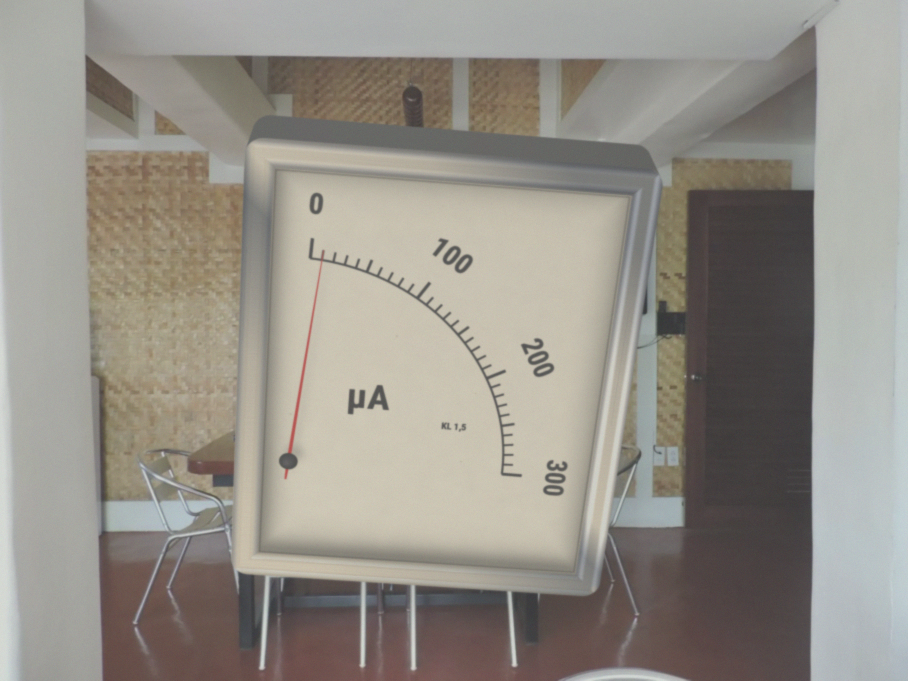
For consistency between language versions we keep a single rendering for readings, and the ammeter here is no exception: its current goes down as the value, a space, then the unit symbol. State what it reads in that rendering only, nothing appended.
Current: 10 µA
